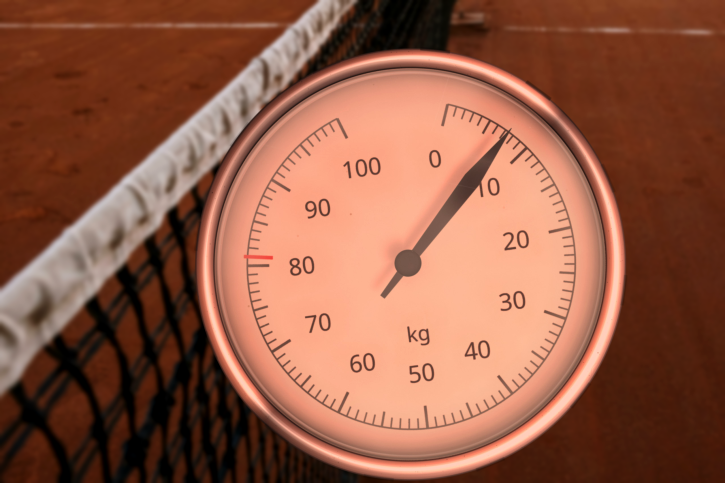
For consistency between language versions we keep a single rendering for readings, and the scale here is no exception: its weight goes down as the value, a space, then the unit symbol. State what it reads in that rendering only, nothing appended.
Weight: 7.5 kg
